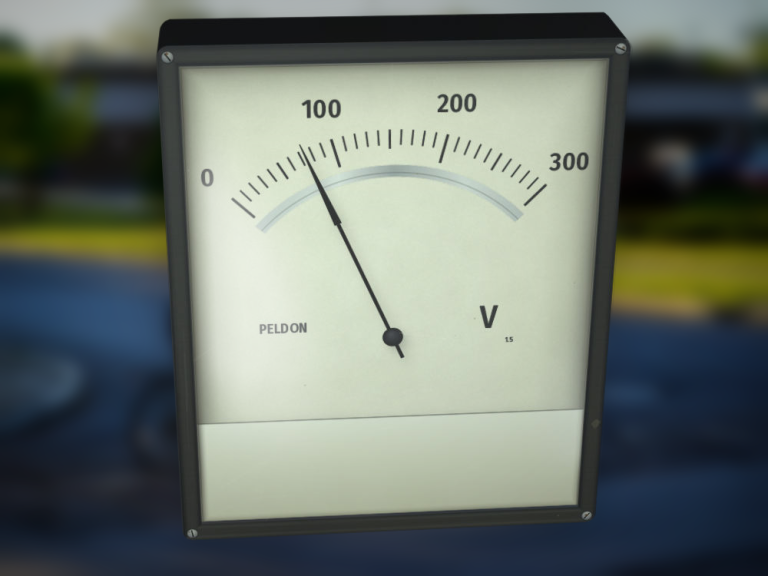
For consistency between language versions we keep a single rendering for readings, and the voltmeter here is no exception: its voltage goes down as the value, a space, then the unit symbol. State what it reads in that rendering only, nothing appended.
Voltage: 75 V
